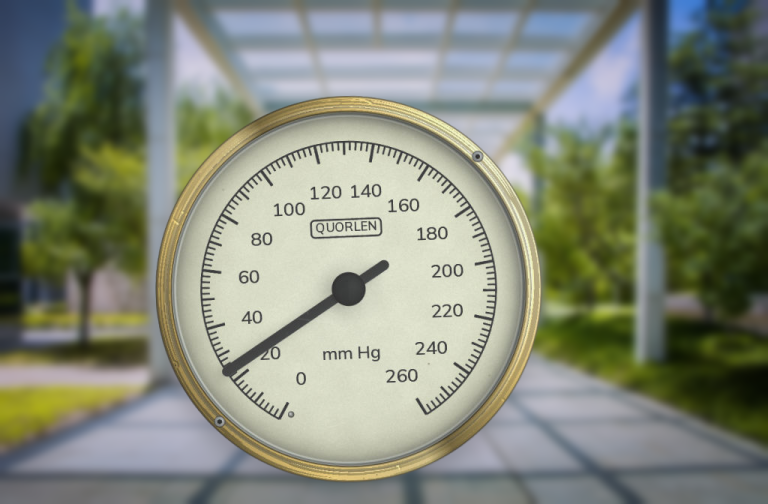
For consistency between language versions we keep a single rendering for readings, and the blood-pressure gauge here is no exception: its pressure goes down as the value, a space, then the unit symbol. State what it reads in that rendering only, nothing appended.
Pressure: 24 mmHg
